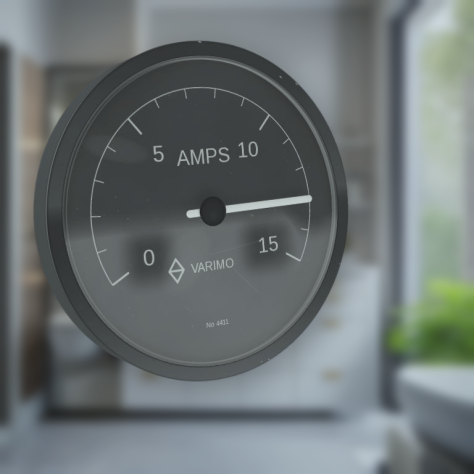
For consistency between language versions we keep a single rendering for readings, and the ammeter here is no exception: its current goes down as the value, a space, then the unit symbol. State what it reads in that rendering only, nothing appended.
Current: 13 A
